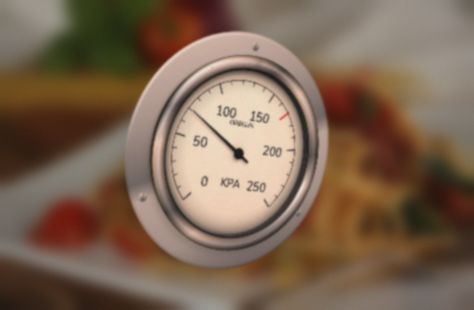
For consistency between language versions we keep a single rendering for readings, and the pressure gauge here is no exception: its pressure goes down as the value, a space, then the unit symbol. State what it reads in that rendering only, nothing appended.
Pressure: 70 kPa
